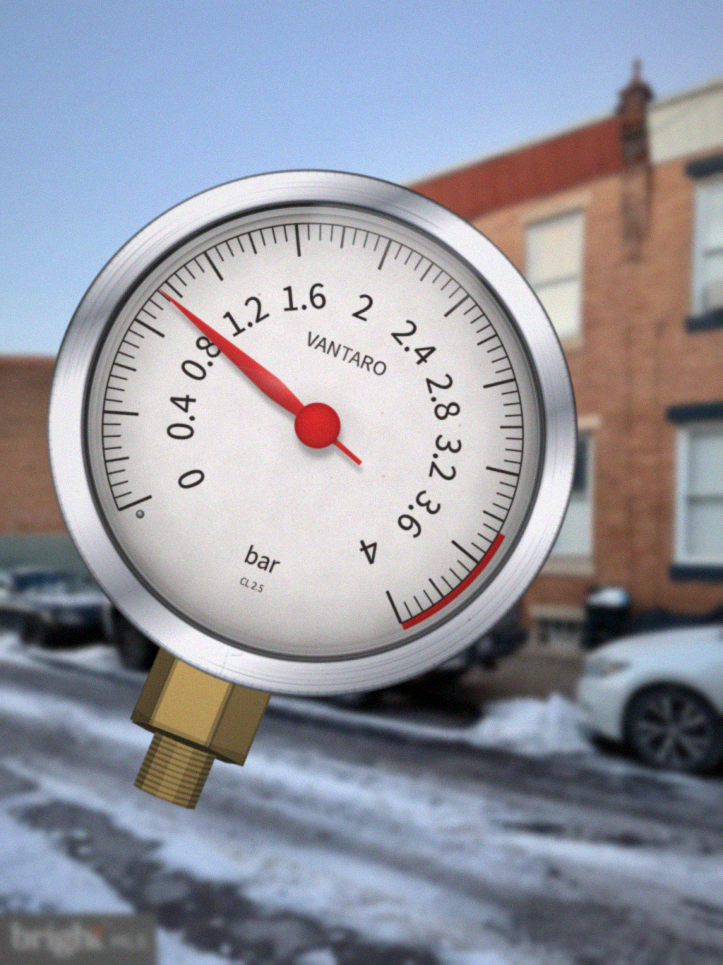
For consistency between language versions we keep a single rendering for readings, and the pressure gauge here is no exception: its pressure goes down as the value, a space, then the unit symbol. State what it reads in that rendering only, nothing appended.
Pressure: 0.95 bar
